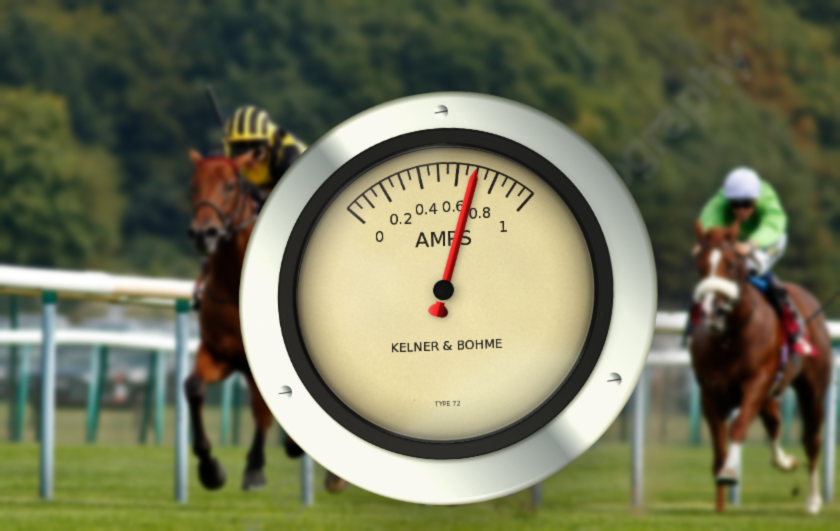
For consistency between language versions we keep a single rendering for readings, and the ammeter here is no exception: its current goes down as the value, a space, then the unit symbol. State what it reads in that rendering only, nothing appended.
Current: 0.7 A
